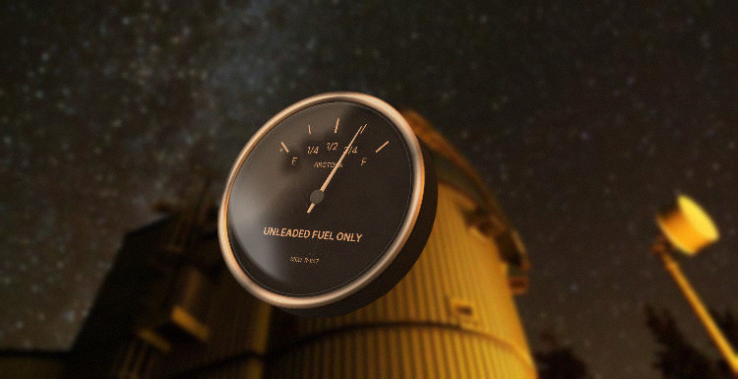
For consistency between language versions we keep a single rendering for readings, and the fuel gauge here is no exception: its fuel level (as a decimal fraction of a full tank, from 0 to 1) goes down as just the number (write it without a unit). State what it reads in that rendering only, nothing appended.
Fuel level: 0.75
